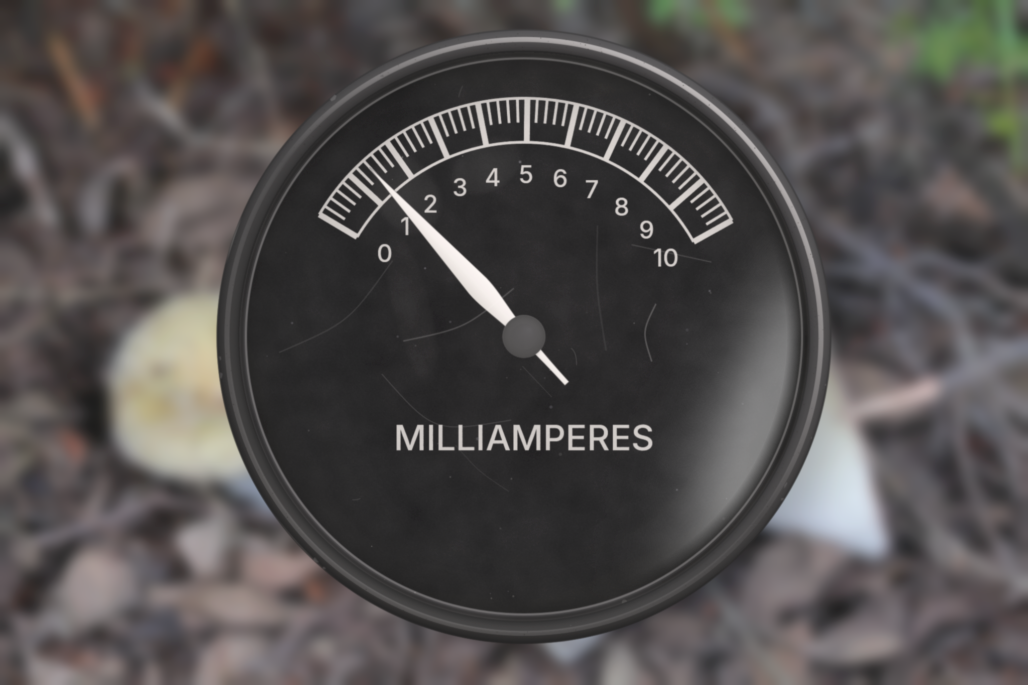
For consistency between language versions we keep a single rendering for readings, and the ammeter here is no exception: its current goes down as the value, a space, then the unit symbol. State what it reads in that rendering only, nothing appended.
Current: 1.4 mA
